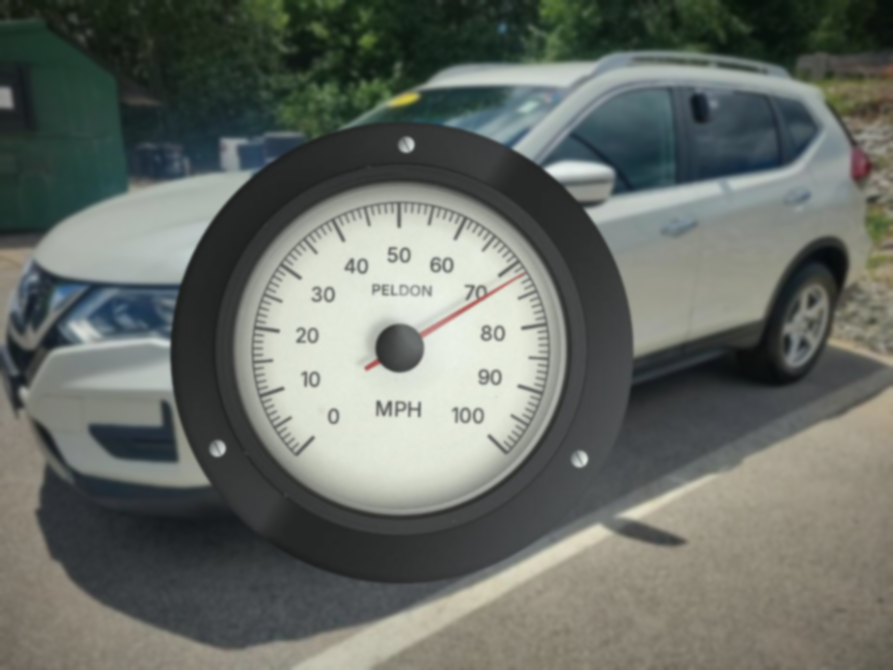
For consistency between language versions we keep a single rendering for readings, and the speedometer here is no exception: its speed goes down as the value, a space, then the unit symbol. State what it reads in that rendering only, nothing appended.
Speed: 72 mph
